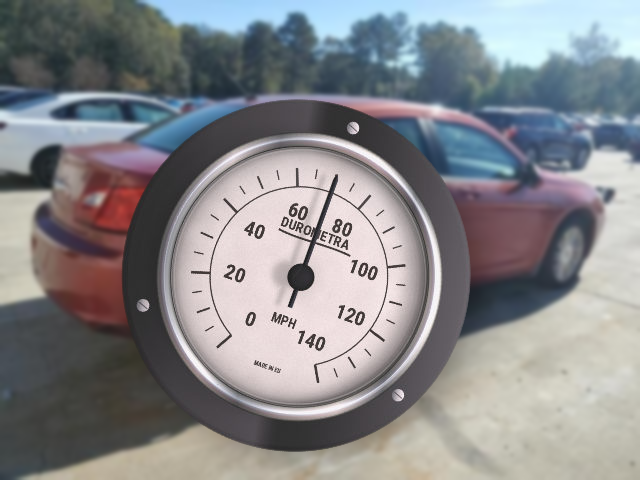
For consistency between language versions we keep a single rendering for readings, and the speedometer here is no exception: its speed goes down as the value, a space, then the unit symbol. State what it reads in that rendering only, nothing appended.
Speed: 70 mph
